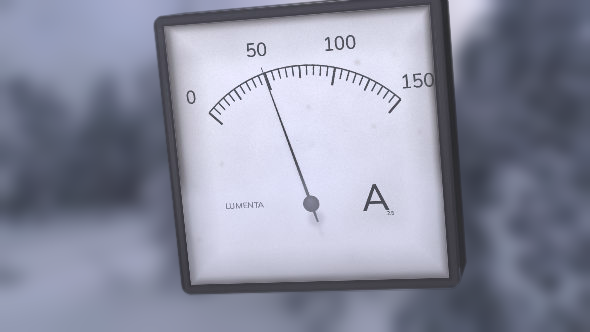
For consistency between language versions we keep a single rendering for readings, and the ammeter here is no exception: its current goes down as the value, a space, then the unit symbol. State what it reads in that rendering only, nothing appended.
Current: 50 A
